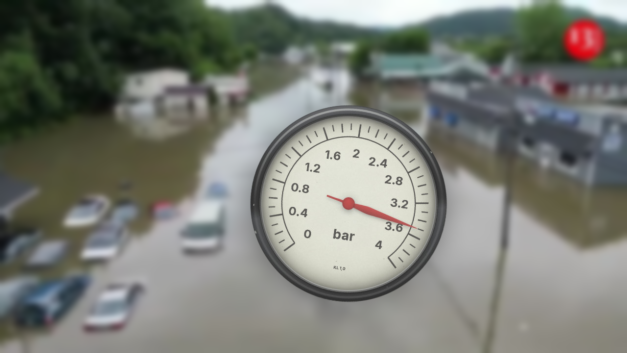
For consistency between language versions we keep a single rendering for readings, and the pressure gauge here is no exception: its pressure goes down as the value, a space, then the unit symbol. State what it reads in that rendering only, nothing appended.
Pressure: 3.5 bar
